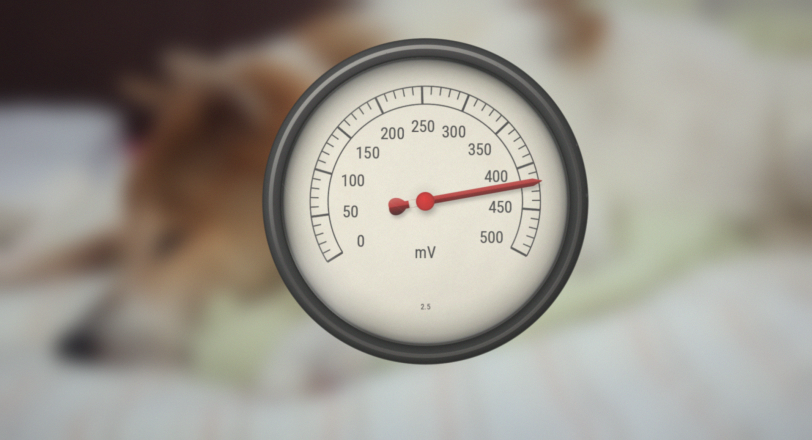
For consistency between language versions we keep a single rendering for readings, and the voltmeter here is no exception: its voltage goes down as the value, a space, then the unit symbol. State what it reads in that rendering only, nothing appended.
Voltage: 420 mV
